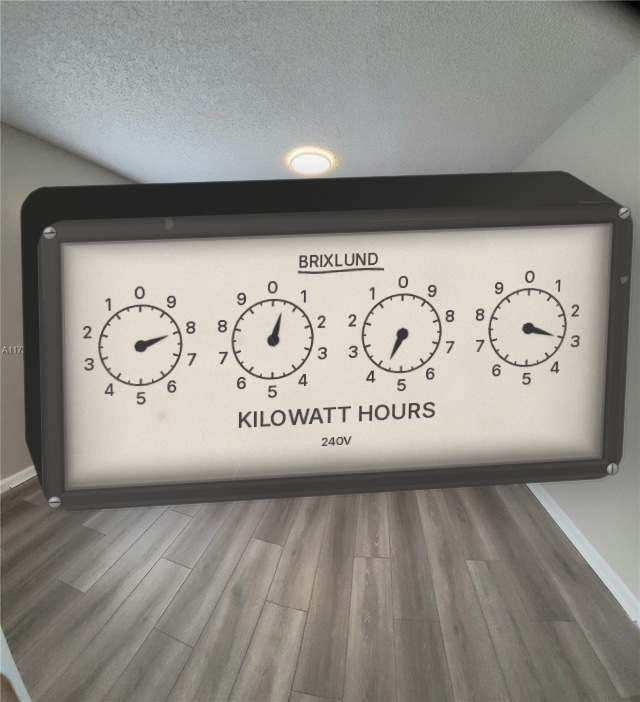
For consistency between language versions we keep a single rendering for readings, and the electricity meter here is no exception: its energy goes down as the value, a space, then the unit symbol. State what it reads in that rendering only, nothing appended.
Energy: 8043 kWh
